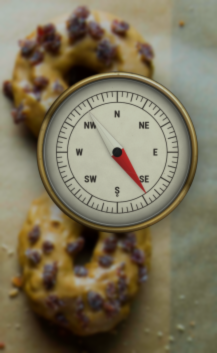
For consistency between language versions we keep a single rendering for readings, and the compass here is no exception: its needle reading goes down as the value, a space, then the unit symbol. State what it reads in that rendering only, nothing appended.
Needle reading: 145 °
